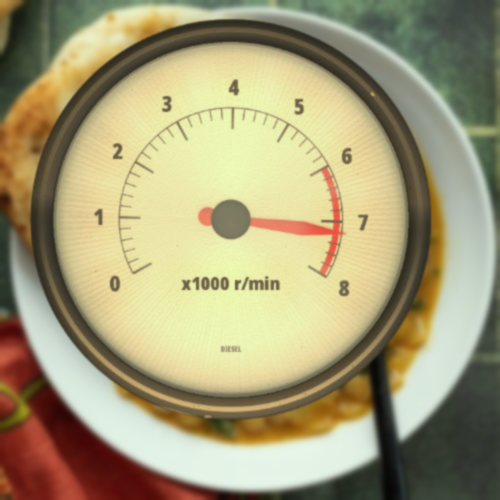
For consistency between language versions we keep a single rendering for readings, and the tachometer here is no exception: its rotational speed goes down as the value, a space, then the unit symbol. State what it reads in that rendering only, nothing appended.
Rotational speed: 7200 rpm
